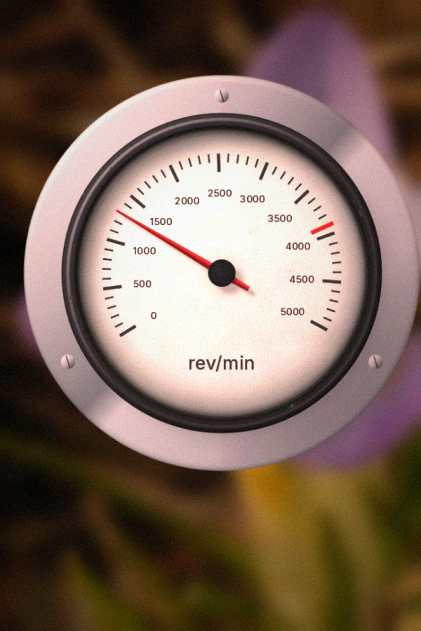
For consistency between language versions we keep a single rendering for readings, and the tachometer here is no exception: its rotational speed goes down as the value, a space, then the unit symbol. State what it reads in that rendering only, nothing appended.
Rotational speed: 1300 rpm
